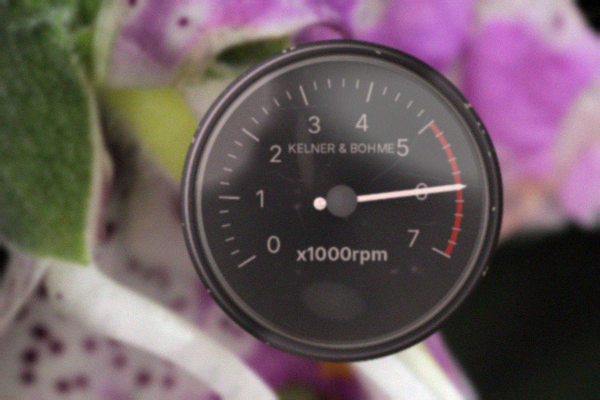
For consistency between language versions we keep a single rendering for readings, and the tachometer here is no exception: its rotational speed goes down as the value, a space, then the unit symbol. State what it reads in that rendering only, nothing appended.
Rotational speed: 6000 rpm
